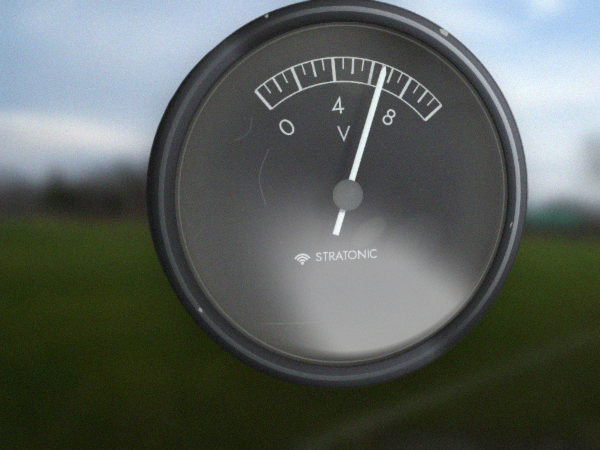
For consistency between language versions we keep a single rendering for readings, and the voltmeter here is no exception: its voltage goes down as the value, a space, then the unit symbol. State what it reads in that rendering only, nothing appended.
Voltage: 6.5 V
